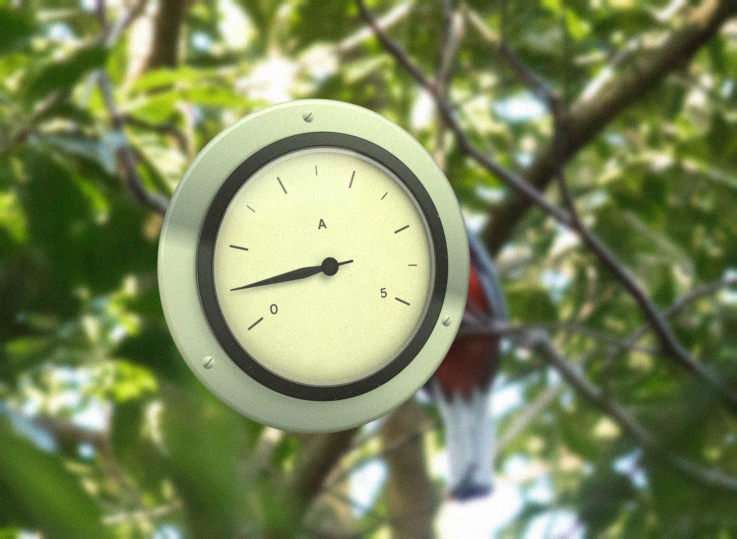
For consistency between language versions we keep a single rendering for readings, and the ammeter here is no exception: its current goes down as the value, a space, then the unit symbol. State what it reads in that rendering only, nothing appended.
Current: 0.5 A
